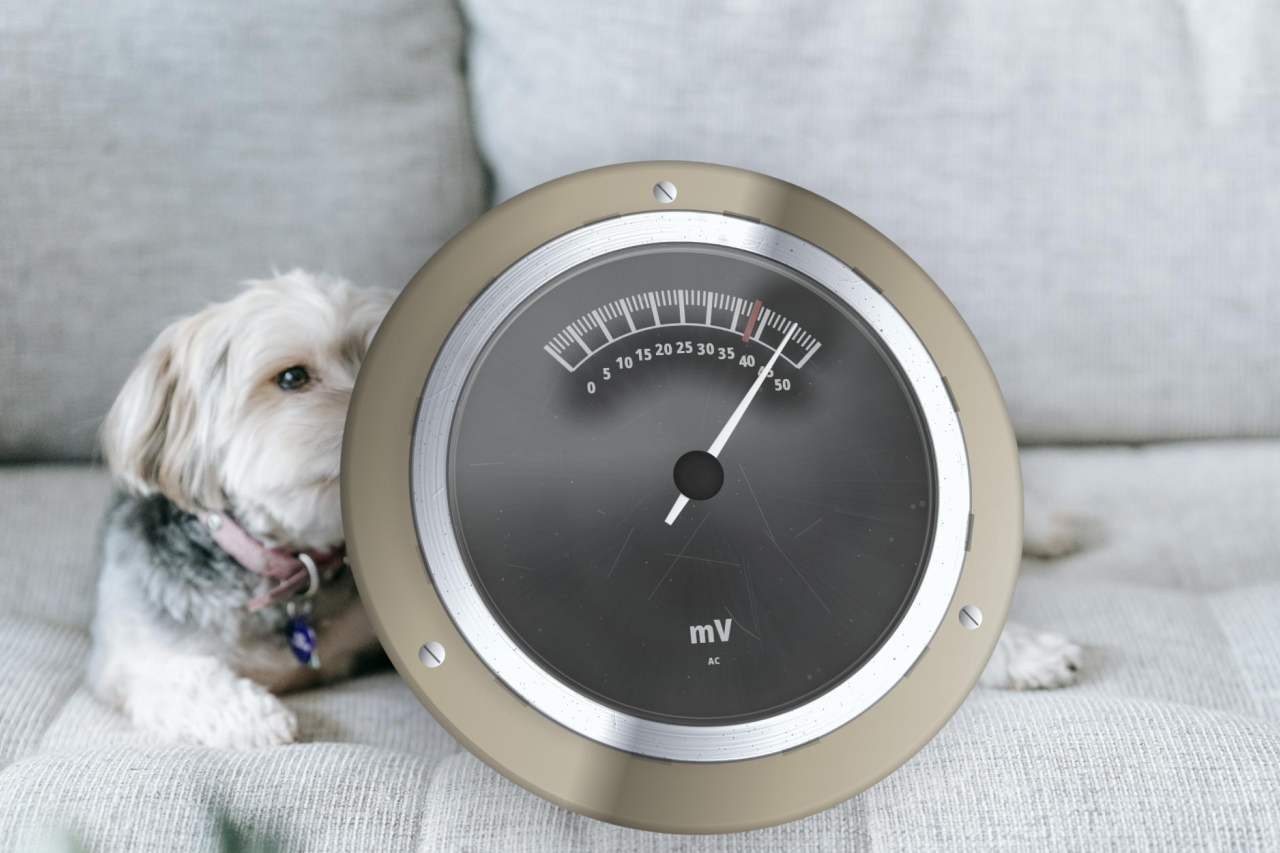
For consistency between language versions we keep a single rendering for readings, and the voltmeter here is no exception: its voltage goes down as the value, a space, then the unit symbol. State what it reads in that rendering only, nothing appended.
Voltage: 45 mV
